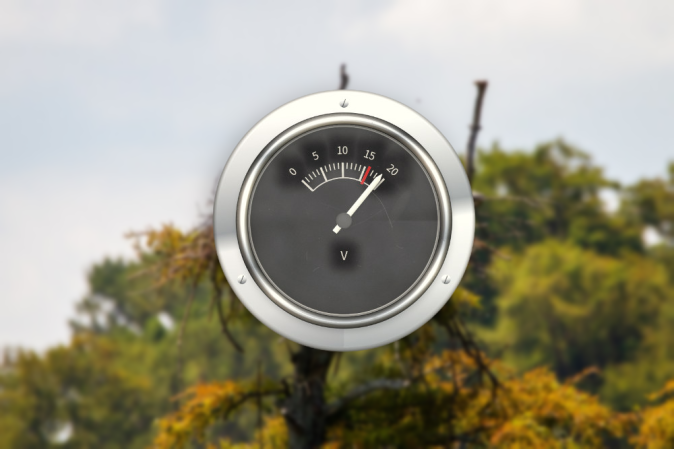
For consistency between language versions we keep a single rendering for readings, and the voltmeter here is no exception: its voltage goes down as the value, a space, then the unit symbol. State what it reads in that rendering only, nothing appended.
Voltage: 19 V
